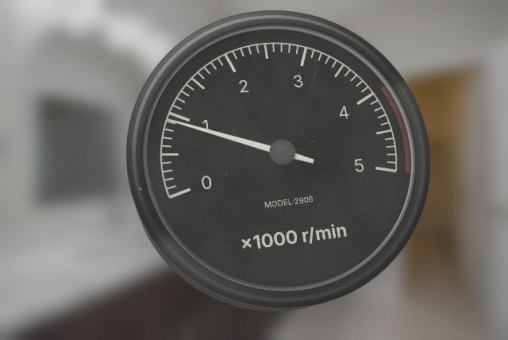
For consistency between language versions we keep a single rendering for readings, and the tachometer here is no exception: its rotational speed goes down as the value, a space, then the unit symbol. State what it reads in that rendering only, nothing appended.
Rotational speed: 900 rpm
